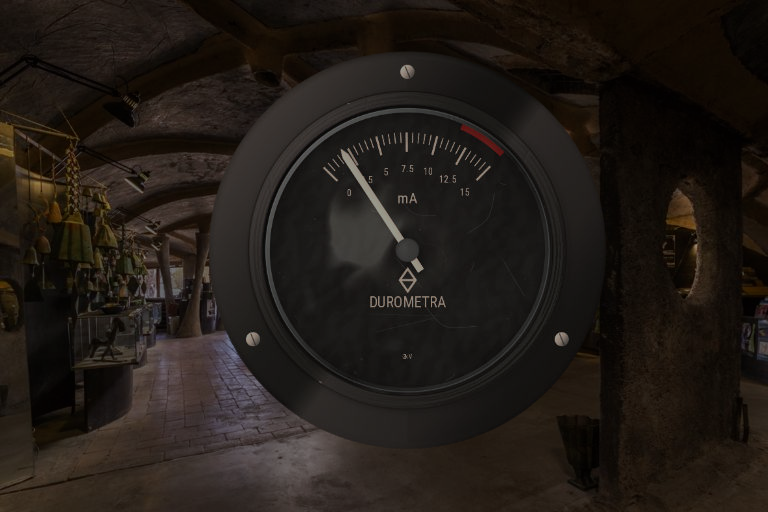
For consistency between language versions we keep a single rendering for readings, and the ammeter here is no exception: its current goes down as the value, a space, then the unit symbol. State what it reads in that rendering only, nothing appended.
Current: 2 mA
